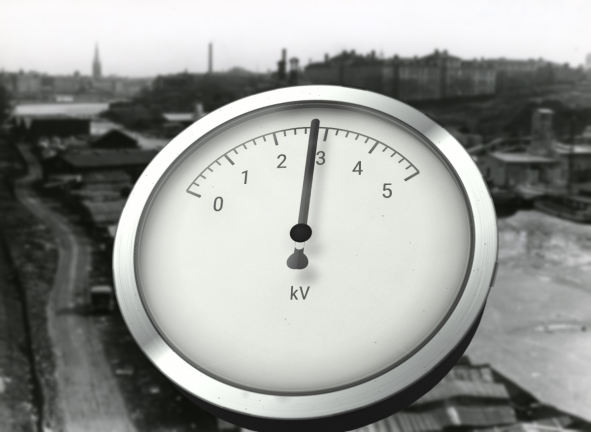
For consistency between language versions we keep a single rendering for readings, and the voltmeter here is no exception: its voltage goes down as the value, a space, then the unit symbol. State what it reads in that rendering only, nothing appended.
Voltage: 2.8 kV
